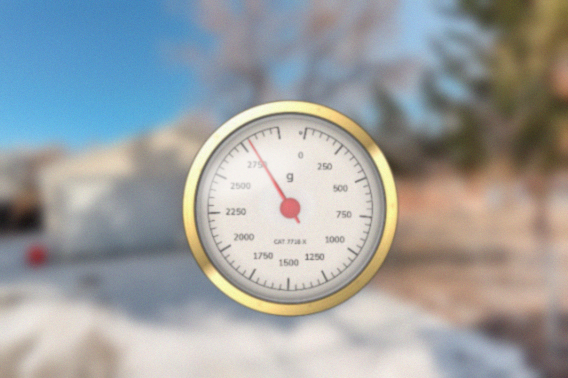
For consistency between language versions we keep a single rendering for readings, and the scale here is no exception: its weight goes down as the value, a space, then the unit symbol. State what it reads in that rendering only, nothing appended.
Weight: 2800 g
